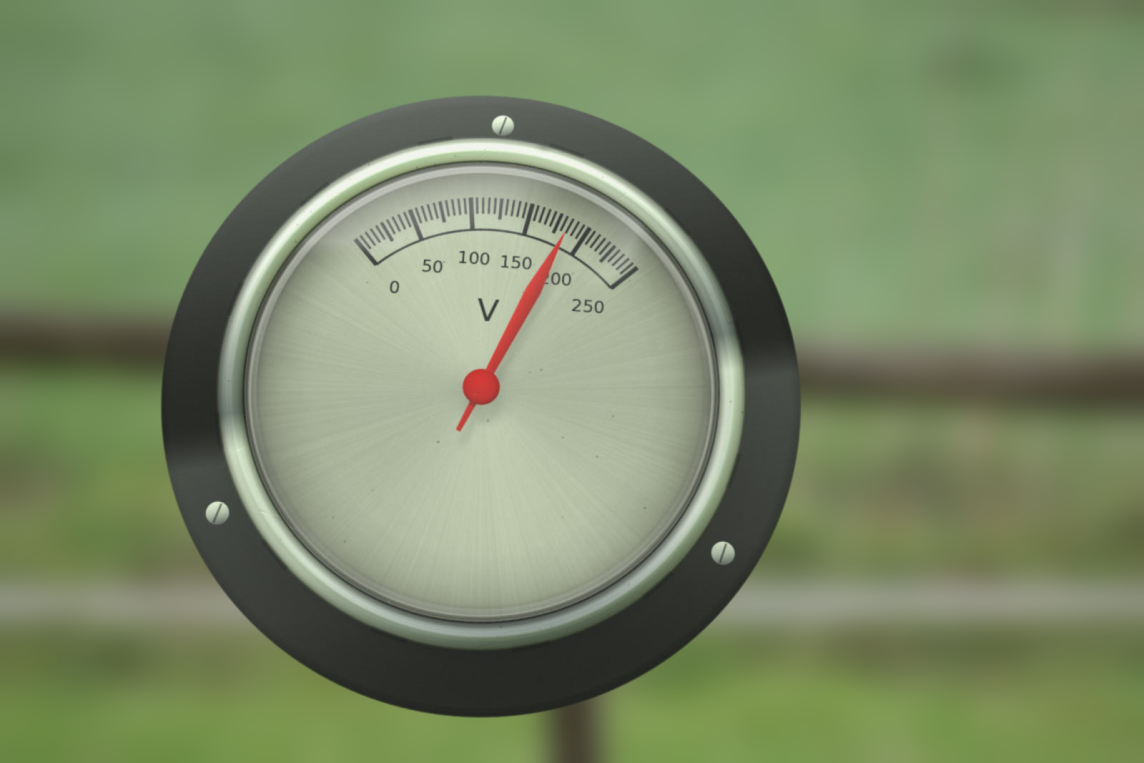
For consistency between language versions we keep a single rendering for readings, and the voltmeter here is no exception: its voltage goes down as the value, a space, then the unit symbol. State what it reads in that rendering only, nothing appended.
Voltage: 185 V
